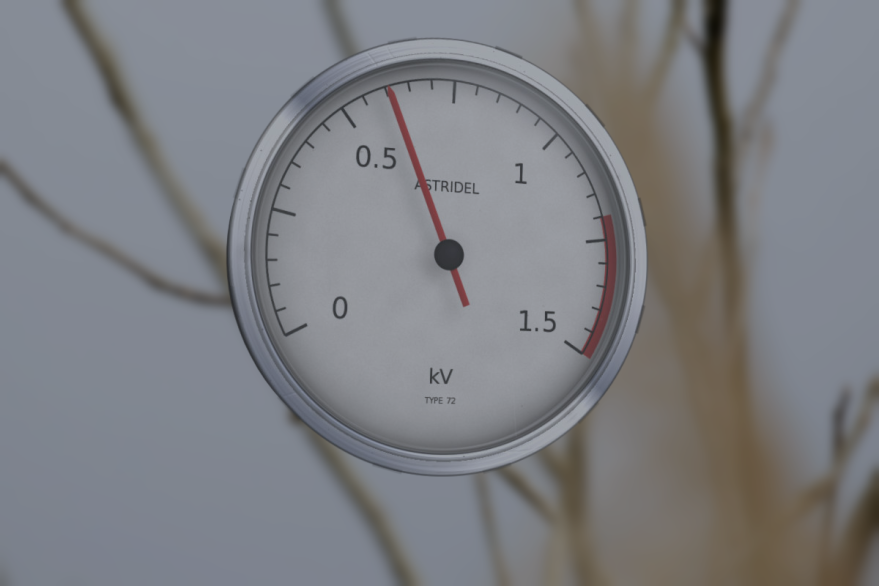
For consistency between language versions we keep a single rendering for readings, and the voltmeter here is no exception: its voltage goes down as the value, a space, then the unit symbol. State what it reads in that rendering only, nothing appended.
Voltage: 0.6 kV
